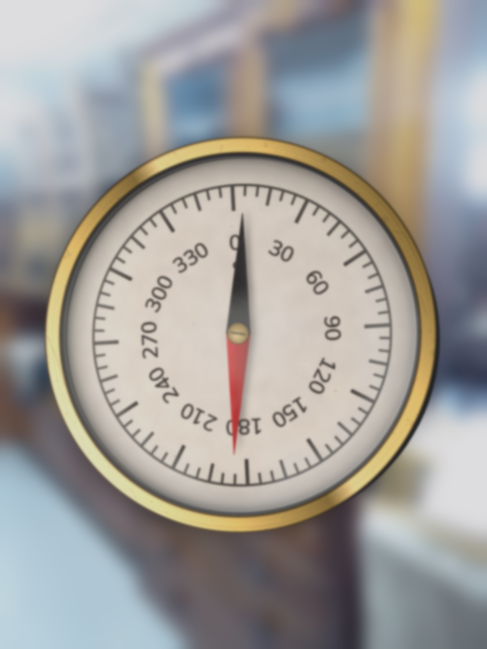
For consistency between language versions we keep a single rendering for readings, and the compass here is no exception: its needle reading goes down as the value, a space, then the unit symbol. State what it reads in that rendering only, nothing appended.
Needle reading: 185 °
